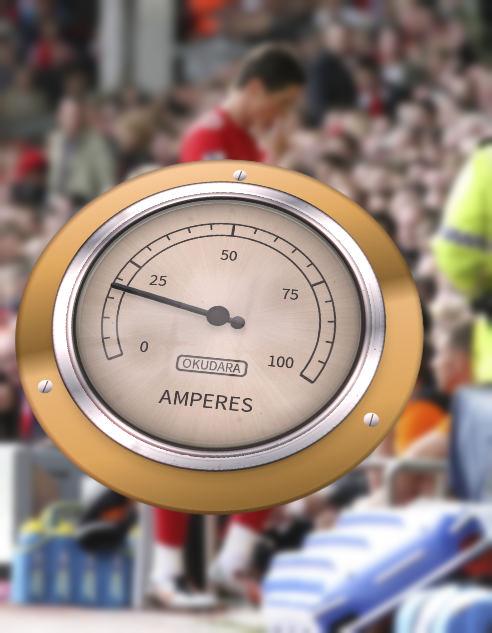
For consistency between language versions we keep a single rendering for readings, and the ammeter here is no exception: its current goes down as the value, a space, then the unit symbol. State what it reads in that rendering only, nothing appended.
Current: 17.5 A
